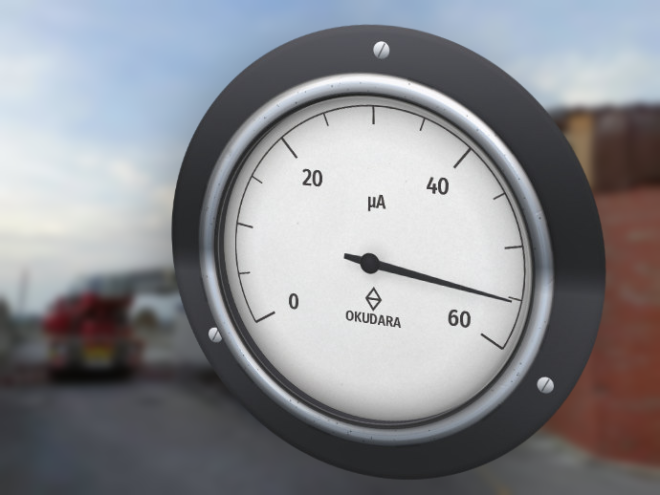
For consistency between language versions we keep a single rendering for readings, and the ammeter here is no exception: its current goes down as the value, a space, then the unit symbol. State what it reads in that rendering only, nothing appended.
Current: 55 µA
